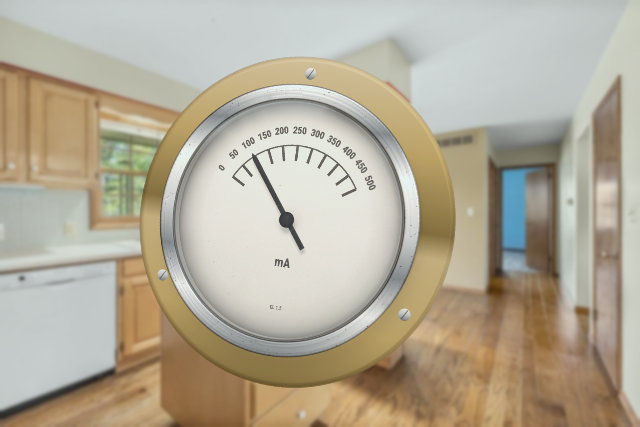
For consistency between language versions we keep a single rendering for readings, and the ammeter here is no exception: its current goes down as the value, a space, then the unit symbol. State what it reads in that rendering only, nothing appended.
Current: 100 mA
